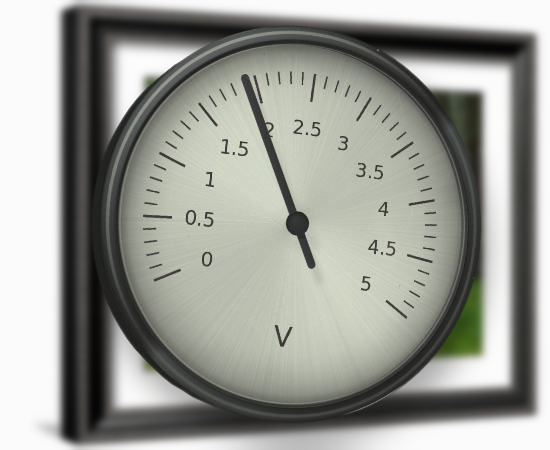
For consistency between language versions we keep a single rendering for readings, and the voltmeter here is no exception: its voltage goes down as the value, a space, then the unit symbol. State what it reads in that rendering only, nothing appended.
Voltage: 1.9 V
